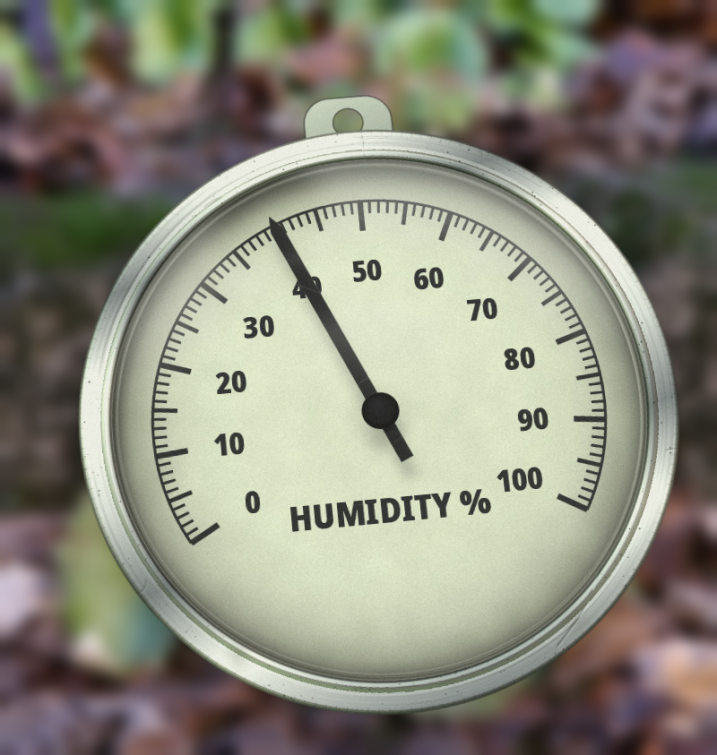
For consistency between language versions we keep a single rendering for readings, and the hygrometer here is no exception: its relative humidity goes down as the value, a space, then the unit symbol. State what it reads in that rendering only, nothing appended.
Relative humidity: 40 %
